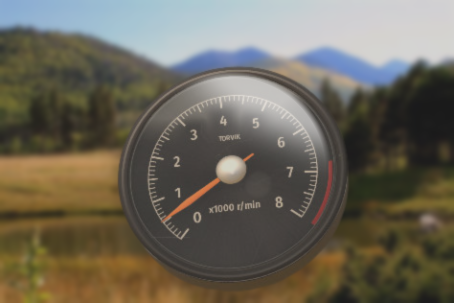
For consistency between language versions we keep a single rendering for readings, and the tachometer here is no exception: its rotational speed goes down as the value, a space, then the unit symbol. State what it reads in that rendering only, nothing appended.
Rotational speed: 500 rpm
